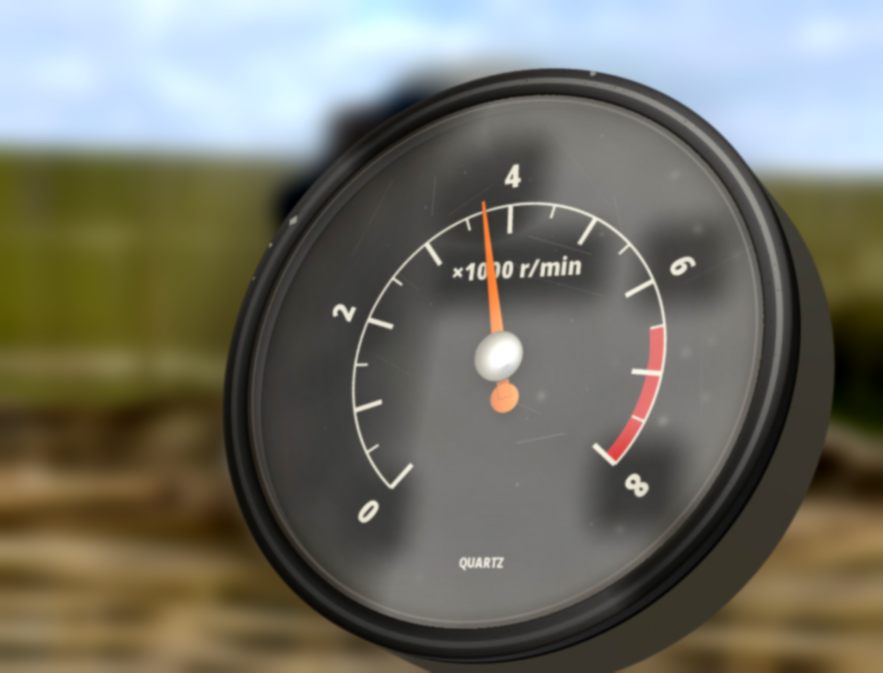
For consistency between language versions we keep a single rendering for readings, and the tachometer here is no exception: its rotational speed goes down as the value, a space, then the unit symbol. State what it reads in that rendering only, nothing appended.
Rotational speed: 3750 rpm
